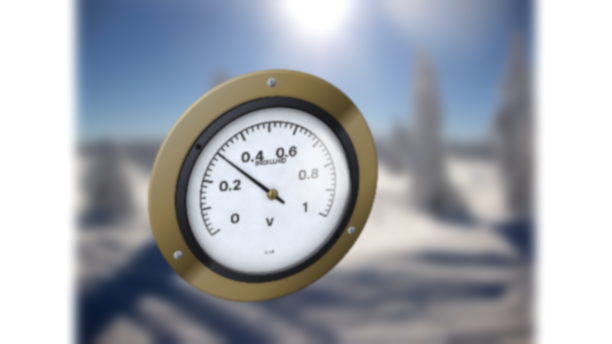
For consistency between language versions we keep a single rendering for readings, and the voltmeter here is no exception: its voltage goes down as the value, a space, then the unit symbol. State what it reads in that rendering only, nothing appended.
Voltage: 0.3 V
